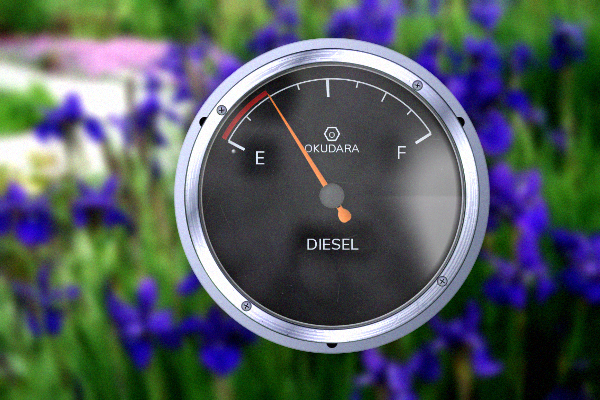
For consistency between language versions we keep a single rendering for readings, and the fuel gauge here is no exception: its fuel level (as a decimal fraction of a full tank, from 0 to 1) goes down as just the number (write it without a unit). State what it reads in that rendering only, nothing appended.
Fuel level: 0.25
